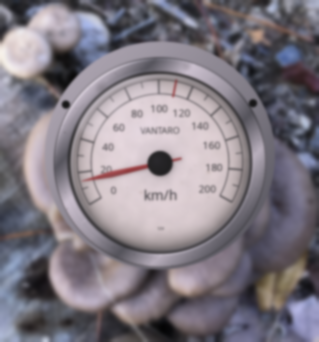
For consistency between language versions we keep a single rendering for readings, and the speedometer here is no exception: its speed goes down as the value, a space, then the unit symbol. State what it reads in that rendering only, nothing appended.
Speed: 15 km/h
